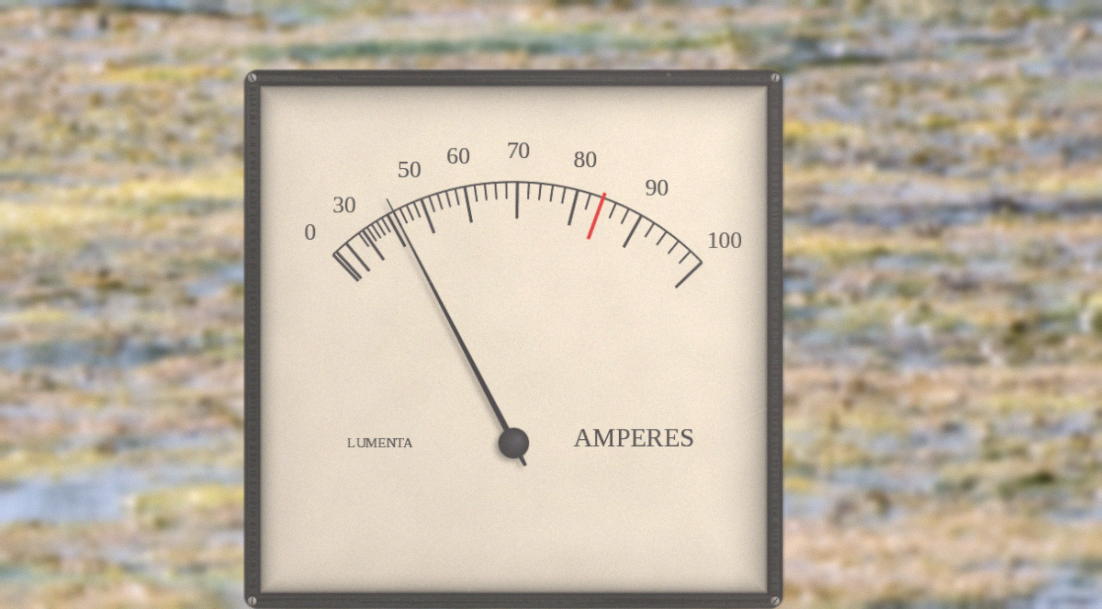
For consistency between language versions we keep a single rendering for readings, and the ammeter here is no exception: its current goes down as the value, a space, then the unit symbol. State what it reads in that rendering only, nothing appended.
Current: 42 A
